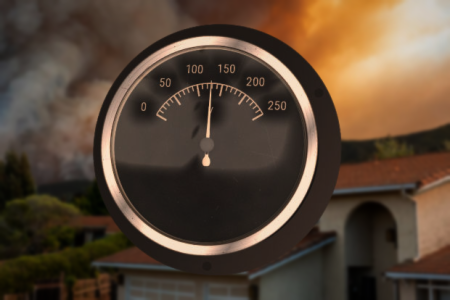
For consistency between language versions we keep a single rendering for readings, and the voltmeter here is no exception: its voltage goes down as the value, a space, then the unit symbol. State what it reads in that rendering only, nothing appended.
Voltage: 130 V
